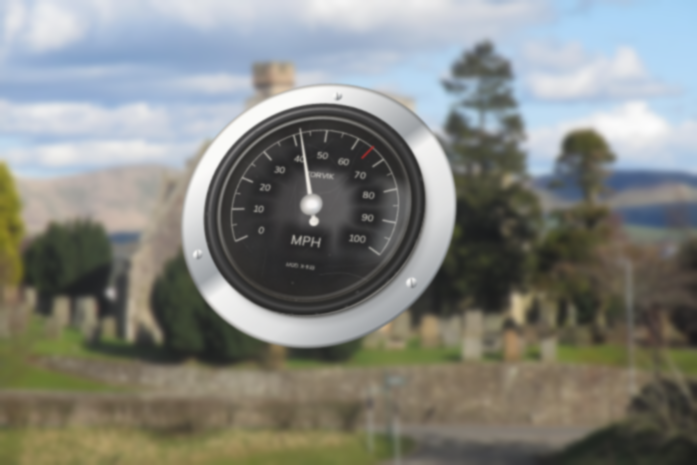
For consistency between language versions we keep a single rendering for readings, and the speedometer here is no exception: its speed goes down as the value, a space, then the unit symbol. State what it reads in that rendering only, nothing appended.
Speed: 42.5 mph
